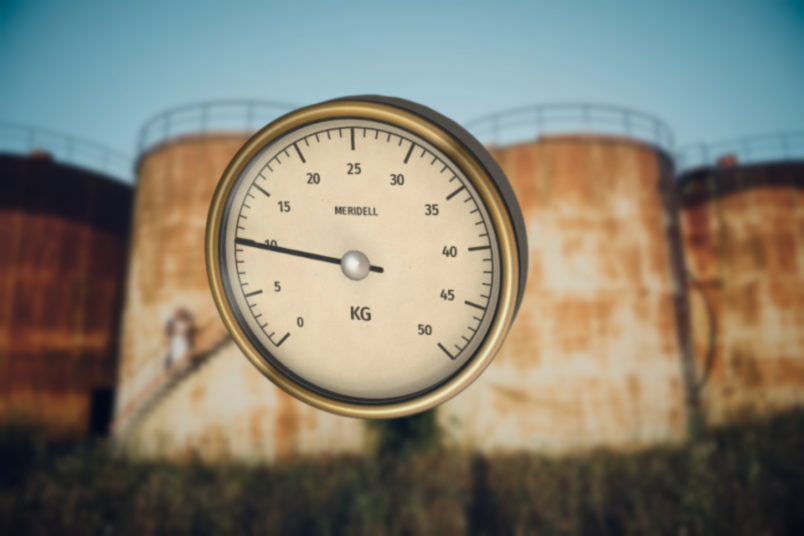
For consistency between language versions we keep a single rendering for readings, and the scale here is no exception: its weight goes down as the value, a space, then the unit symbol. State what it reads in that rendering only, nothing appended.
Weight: 10 kg
